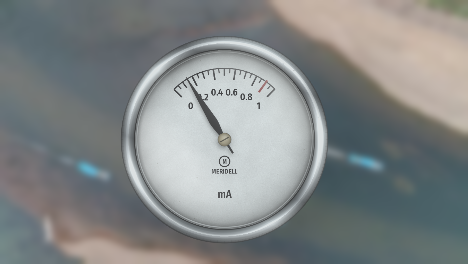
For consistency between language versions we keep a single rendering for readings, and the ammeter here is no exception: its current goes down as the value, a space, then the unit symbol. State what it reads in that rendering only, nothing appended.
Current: 0.15 mA
